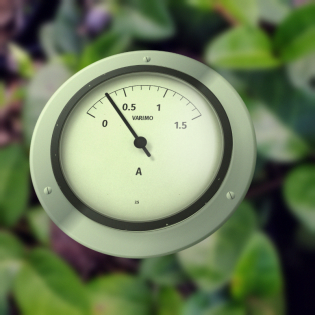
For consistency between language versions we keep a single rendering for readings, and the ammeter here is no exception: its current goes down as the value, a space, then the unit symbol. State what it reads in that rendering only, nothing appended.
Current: 0.3 A
